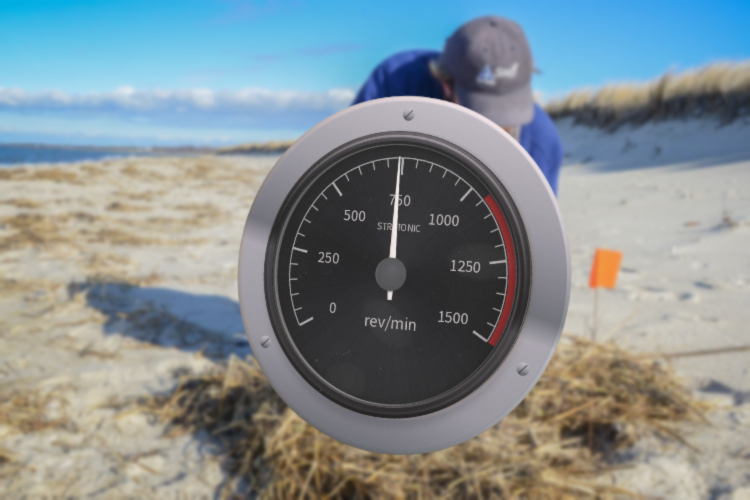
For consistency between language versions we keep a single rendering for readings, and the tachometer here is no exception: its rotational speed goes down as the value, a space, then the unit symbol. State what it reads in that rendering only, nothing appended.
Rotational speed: 750 rpm
